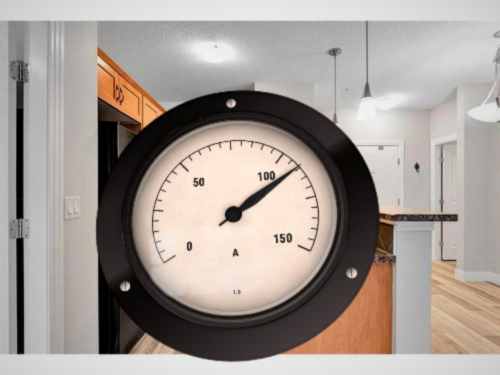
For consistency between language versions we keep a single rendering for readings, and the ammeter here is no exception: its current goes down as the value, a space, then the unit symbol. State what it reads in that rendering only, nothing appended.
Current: 110 A
